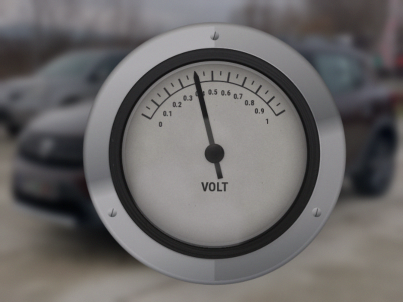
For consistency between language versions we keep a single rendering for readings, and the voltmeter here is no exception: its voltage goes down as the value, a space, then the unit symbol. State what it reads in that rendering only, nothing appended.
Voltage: 0.4 V
